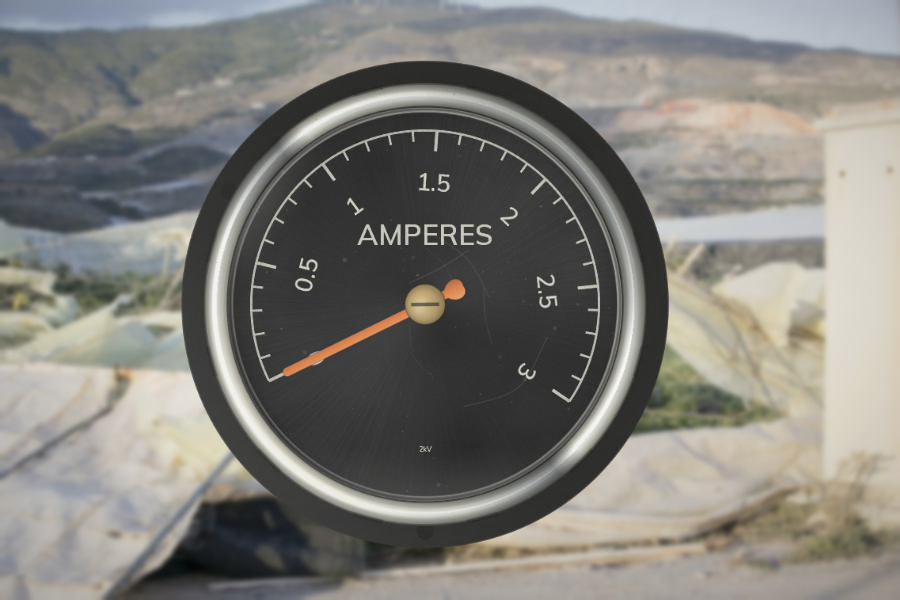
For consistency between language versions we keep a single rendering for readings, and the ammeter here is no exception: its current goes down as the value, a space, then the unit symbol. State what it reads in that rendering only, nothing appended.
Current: 0 A
